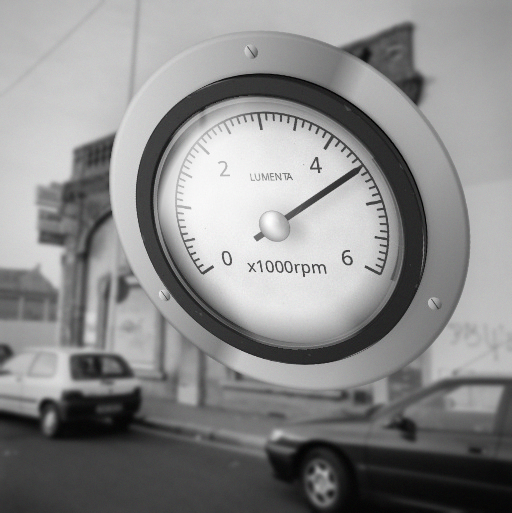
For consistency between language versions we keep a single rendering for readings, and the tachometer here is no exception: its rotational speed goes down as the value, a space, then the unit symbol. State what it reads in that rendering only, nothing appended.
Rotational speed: 4500 rpm
